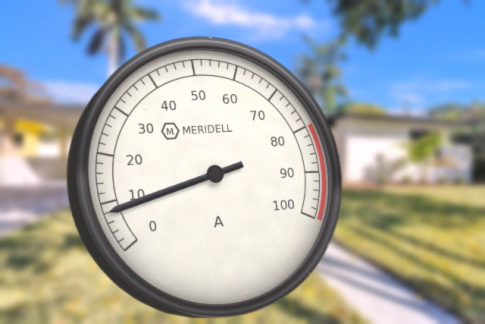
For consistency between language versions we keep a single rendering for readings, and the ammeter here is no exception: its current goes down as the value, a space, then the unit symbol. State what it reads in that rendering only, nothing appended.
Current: 8 A
